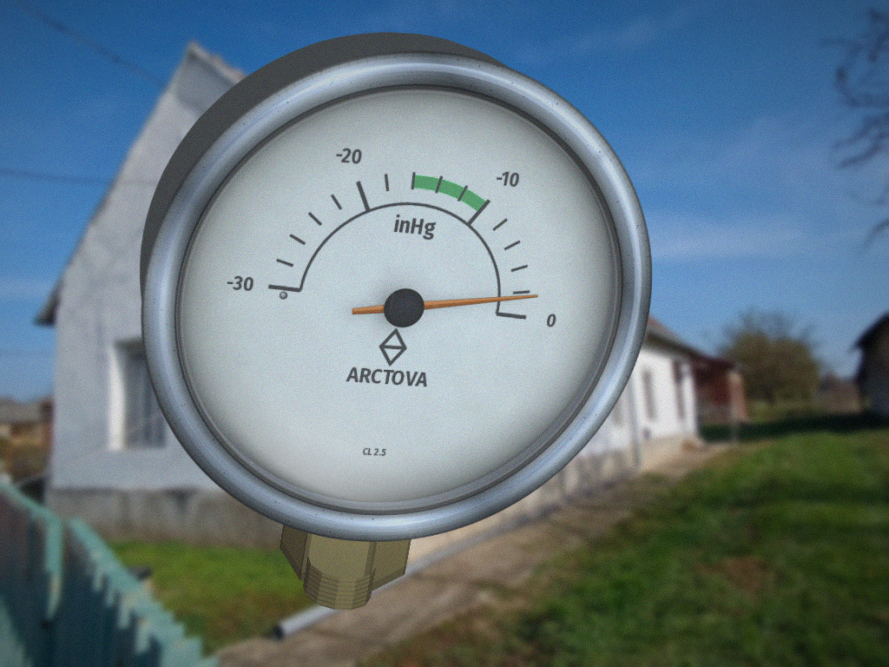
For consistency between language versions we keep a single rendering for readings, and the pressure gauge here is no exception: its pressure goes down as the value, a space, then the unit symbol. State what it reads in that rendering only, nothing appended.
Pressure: -2 inHg
